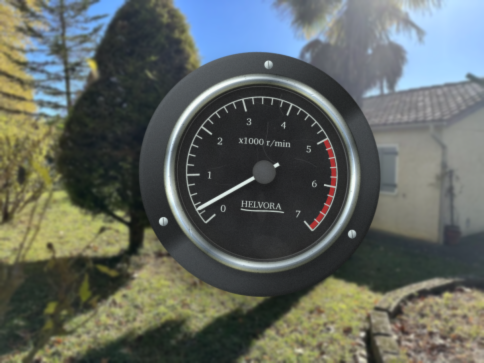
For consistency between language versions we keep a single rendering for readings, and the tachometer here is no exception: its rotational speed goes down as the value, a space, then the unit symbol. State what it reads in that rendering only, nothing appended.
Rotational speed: 300 rpm
